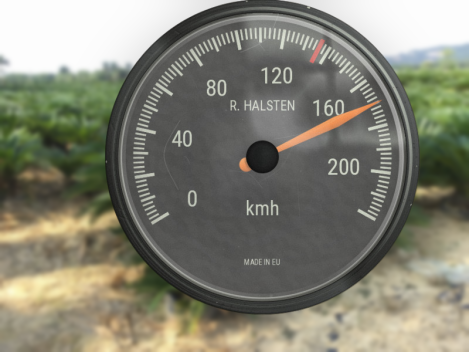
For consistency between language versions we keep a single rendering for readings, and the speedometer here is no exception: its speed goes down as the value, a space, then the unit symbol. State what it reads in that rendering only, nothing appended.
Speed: 170 km/h
